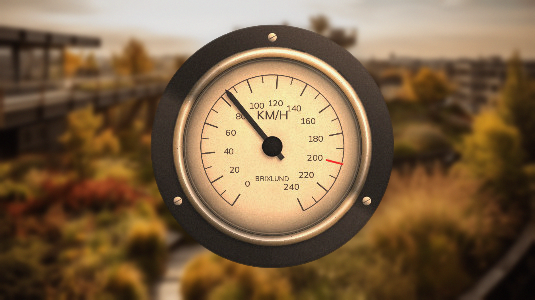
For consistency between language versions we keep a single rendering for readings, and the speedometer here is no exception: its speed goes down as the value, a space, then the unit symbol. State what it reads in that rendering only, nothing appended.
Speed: 85 km/h
